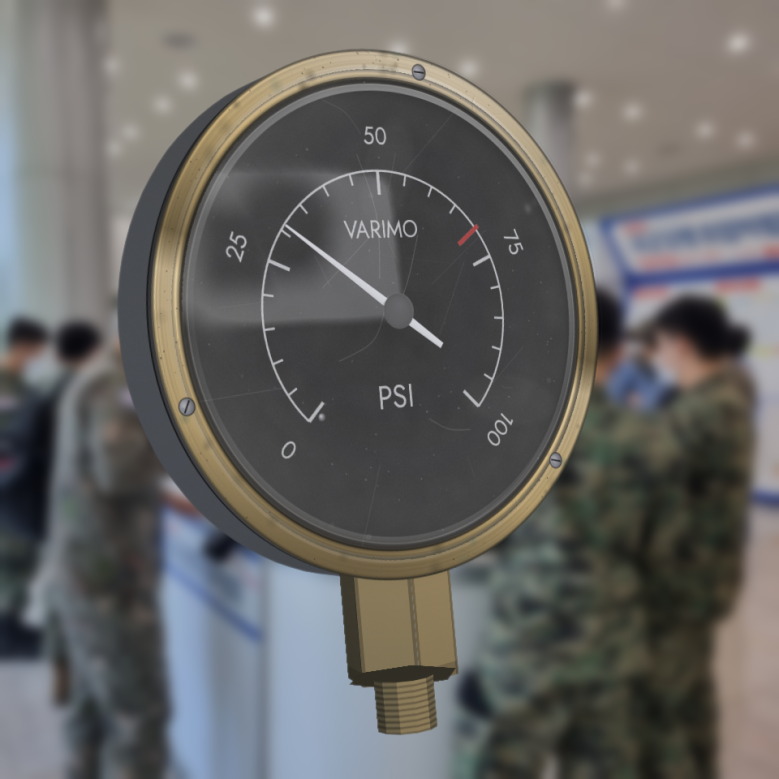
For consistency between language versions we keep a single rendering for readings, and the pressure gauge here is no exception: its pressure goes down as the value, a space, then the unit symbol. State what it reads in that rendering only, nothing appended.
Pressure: 30 psi
